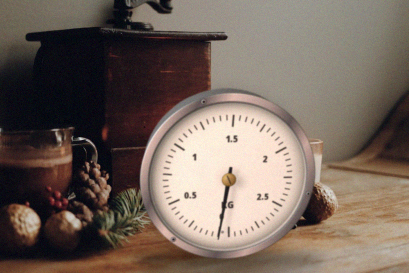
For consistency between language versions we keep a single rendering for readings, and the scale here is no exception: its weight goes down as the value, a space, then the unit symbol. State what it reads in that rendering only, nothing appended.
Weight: 0 kg
